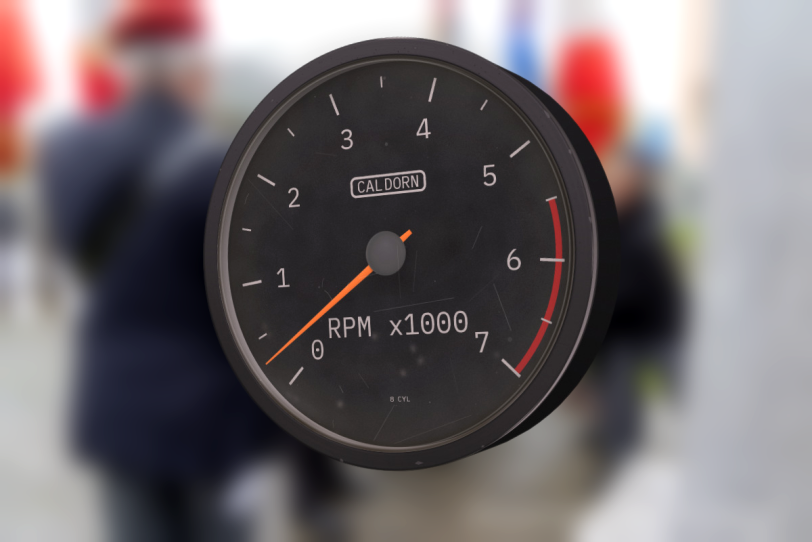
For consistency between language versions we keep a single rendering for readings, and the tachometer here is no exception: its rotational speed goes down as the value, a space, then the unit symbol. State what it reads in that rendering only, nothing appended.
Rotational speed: 250 rpm
